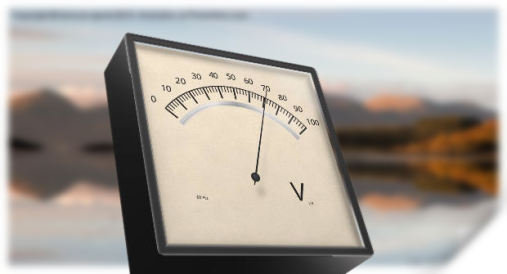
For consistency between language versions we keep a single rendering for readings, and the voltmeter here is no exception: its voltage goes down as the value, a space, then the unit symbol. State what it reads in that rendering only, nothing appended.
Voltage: 70 V
